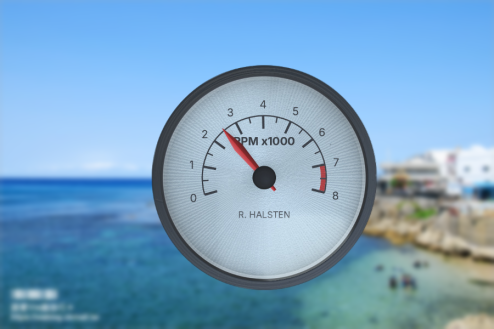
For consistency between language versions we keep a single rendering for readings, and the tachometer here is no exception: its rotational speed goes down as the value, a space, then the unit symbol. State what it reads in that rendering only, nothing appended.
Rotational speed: 2500 rpm
